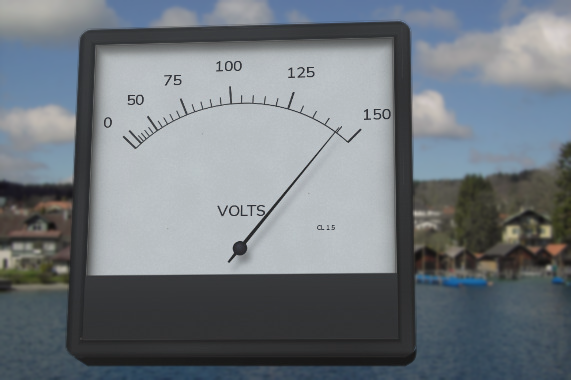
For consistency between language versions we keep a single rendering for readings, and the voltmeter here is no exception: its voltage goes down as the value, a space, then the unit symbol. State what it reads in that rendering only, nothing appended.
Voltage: 145 V
